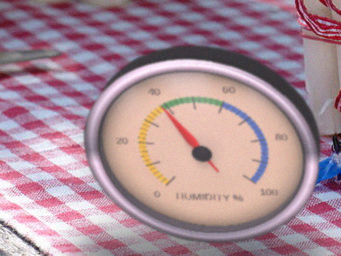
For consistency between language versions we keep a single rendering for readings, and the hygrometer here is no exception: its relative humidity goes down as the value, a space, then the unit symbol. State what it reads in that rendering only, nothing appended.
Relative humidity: 40 %
